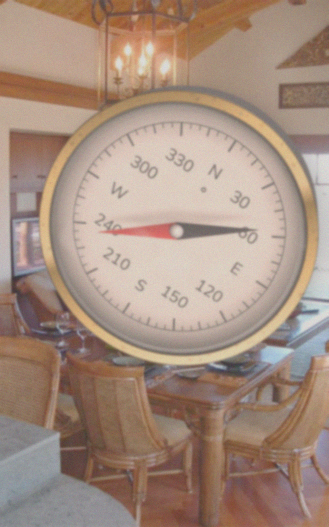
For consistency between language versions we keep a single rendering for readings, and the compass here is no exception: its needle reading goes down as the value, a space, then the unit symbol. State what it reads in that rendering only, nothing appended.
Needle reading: 235 °
